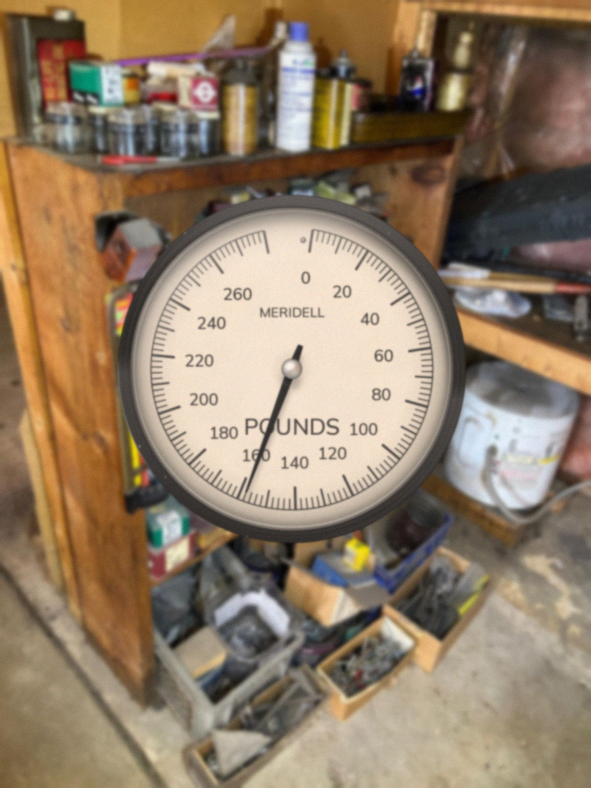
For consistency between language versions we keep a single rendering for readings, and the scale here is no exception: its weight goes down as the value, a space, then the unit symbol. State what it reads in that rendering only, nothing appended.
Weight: 158 lb
